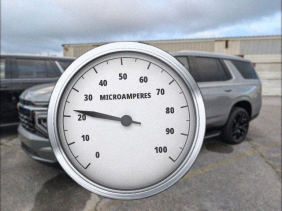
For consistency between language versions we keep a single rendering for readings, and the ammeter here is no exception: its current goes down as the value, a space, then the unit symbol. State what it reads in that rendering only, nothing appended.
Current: 22.5 µA
